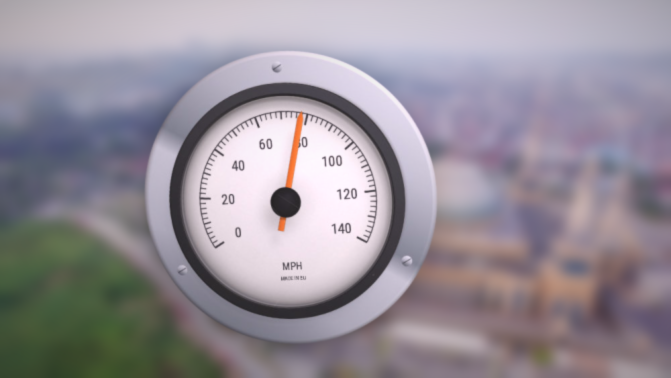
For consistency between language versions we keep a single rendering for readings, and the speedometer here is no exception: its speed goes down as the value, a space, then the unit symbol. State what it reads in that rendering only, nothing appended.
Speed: 78 mph
